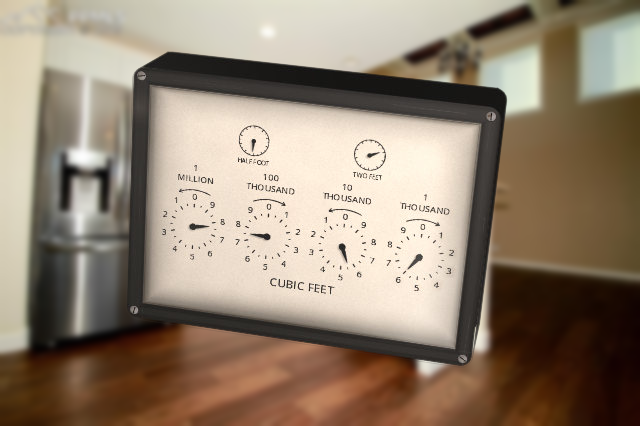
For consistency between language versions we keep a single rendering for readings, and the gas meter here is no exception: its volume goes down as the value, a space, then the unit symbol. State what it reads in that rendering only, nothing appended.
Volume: 775600 ft³
